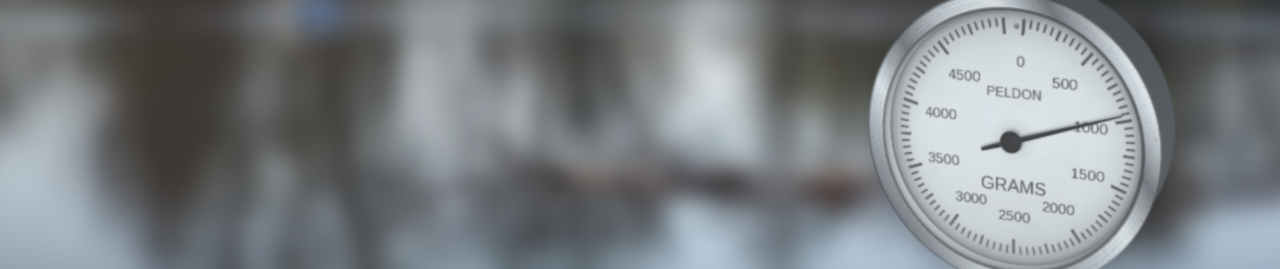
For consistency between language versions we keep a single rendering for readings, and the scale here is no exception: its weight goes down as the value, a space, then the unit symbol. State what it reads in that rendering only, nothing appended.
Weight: 950 g
